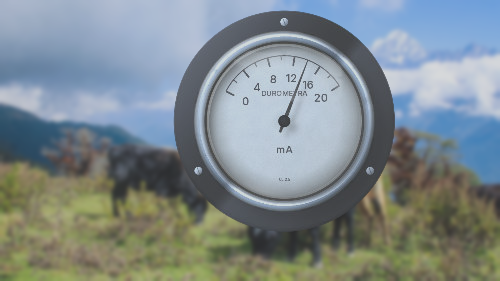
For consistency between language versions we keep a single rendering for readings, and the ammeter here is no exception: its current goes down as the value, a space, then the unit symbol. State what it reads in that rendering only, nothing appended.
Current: 14 mA
